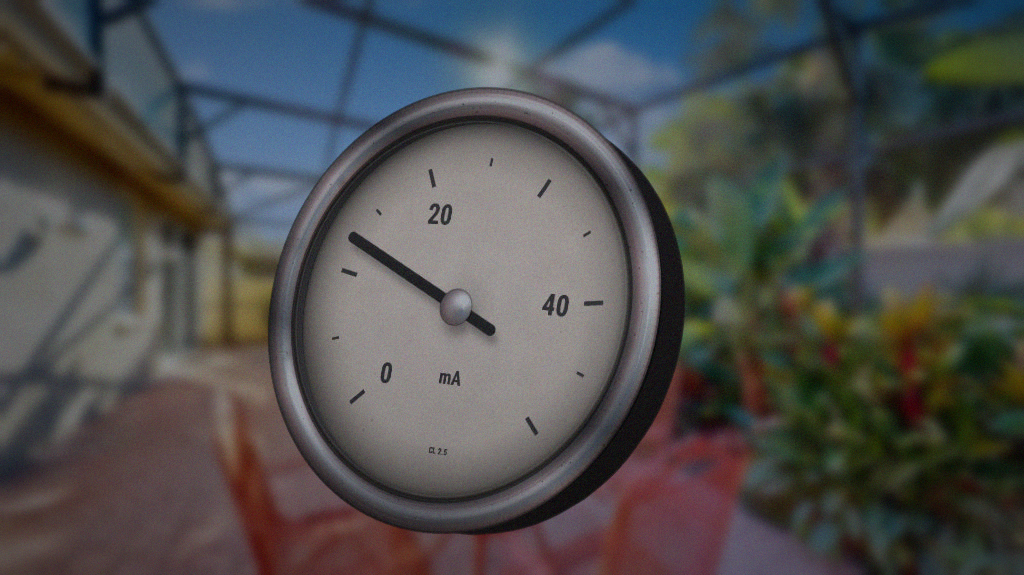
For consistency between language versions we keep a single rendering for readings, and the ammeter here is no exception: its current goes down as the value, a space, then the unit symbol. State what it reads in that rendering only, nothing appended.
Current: 12.5 mA
